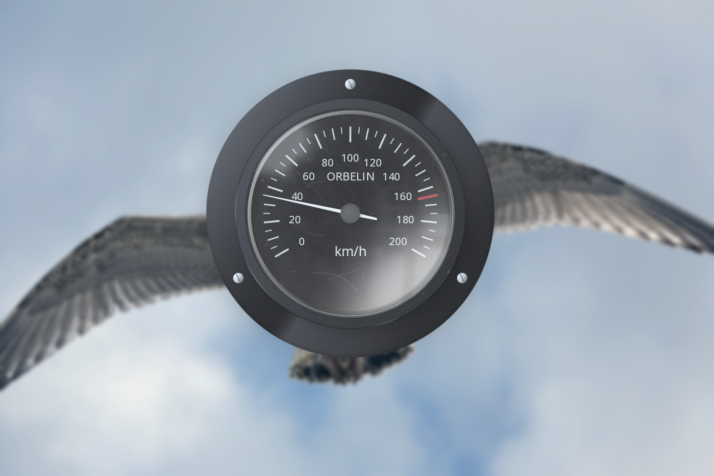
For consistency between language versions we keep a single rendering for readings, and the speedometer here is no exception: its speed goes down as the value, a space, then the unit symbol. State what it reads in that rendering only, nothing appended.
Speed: 35 km/h
